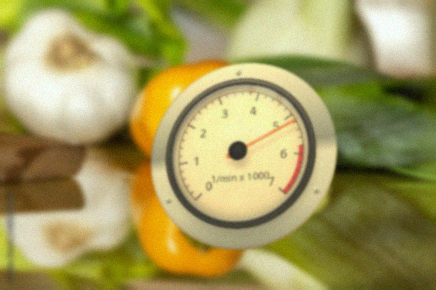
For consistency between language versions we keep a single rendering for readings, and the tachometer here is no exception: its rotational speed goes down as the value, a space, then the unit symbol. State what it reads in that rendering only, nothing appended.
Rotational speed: 5200 rpm
